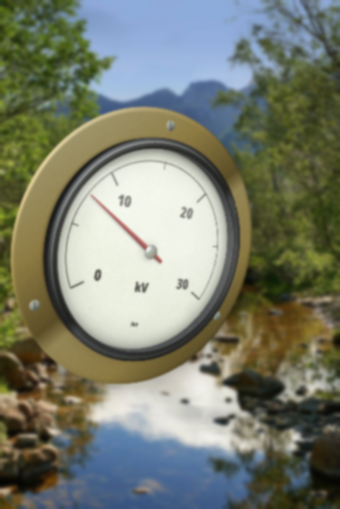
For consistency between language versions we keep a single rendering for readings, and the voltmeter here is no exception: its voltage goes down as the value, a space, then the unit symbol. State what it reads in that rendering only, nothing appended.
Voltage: 7.5 kV
